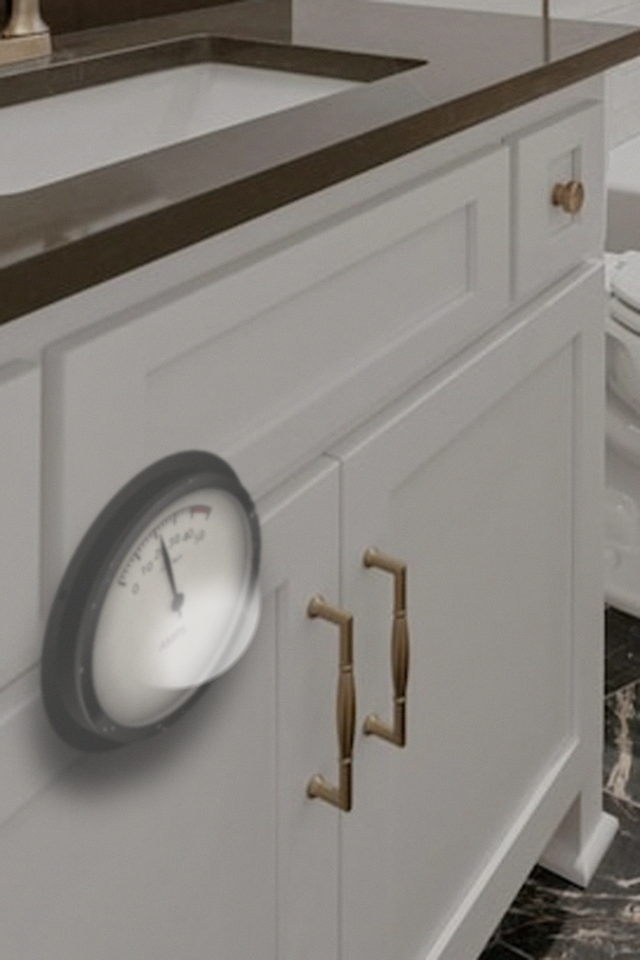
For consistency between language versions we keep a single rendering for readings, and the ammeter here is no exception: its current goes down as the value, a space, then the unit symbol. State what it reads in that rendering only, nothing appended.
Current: 20 A
